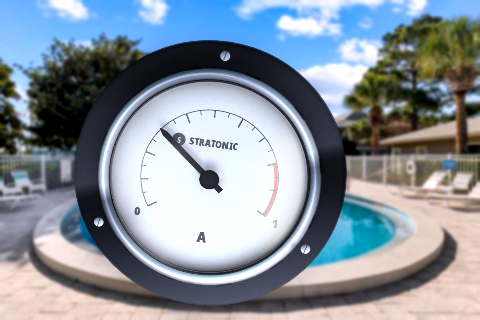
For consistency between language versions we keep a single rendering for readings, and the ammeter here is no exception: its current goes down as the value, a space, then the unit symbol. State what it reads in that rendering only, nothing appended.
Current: 0.3 A
